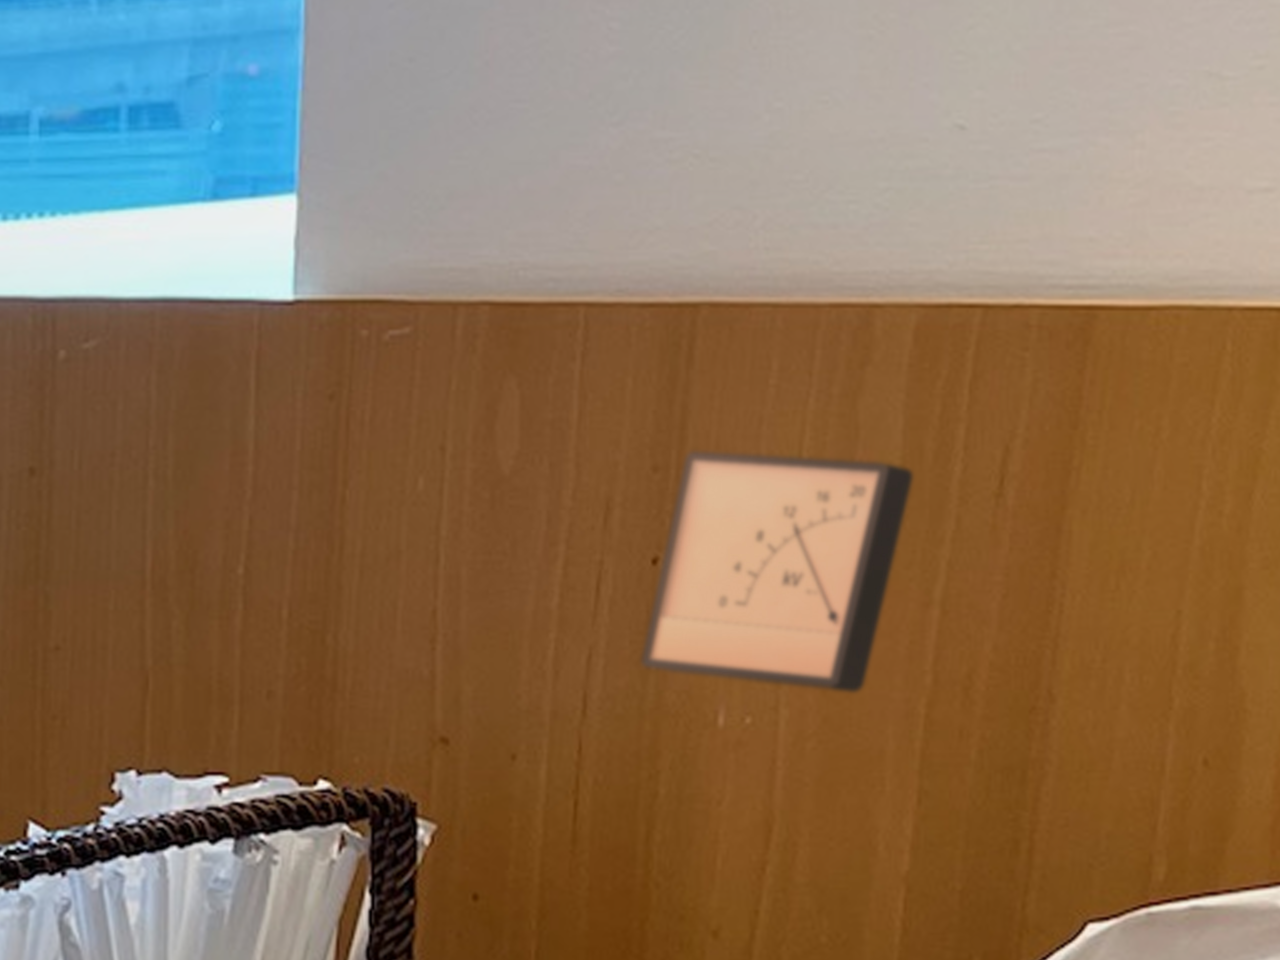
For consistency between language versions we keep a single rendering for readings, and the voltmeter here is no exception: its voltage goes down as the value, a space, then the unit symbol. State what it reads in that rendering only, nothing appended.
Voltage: 12 kV
